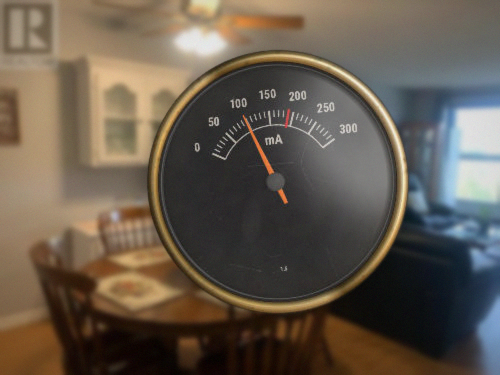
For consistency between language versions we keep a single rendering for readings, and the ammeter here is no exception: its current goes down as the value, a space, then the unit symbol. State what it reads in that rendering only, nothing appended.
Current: 100 mA
